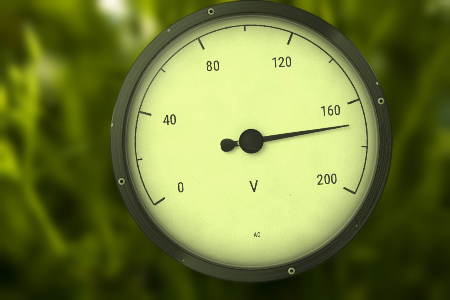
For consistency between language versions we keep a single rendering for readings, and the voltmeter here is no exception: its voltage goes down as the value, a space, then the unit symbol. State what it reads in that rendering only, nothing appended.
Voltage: 170 V
